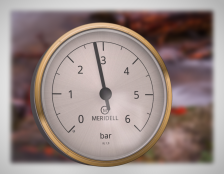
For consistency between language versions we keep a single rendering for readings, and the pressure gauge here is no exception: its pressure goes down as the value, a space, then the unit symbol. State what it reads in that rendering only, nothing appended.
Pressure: 2.75 bar
